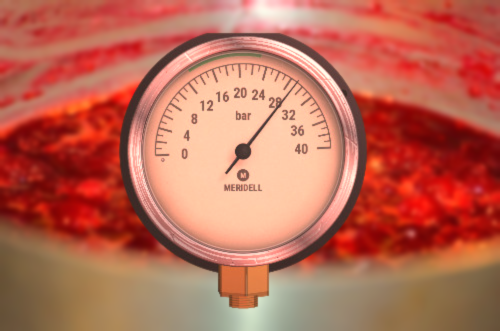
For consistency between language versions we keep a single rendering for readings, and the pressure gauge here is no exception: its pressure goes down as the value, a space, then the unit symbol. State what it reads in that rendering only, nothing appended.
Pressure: 29 bar
